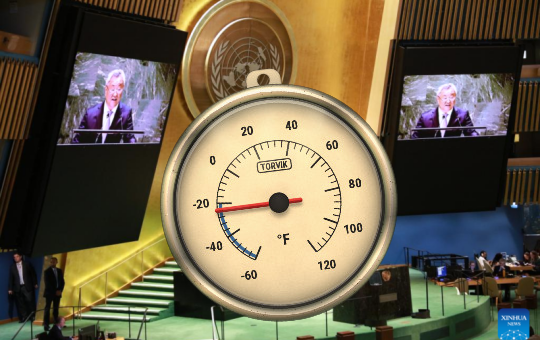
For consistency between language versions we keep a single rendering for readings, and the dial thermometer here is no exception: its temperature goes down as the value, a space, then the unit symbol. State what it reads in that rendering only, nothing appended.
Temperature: -24 °F
